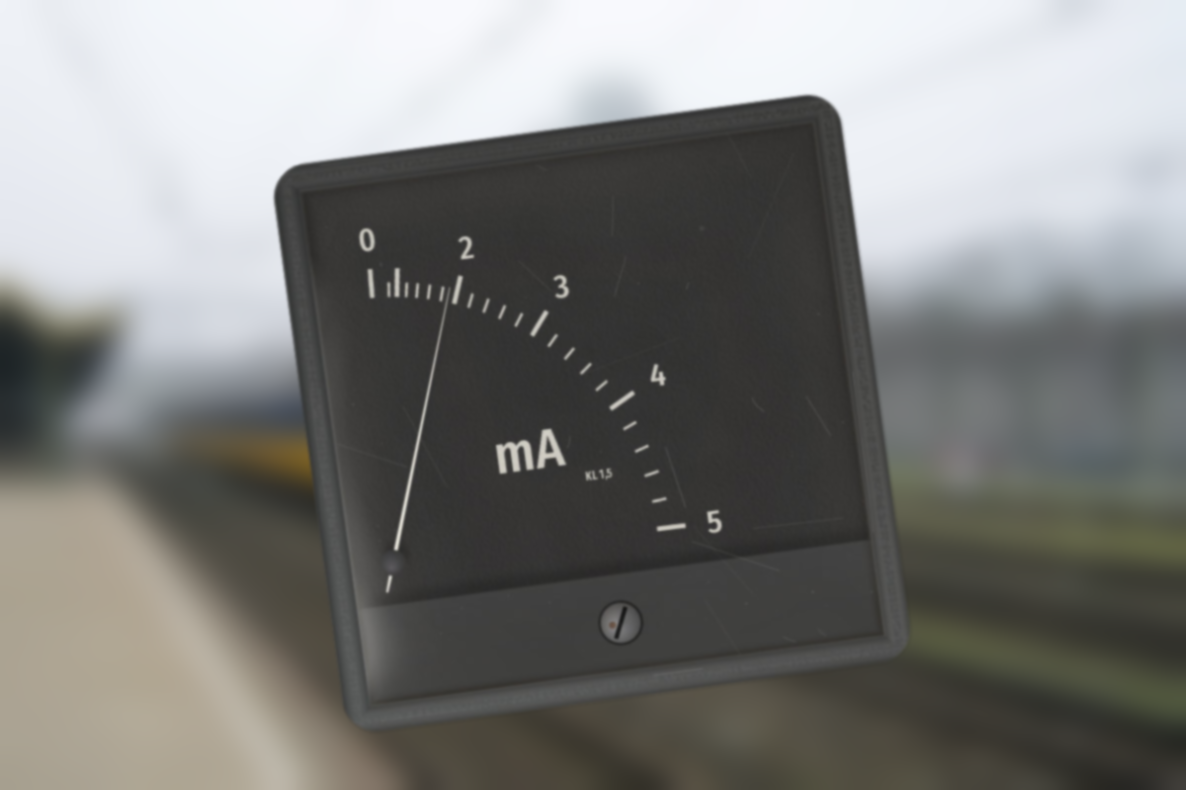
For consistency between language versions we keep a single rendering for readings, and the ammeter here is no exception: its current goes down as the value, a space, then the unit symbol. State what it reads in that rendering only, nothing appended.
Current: 1.9 mA
